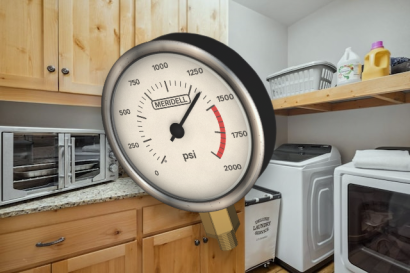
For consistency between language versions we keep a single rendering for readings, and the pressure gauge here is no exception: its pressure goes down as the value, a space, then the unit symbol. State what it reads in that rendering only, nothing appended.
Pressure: 1350 psi
